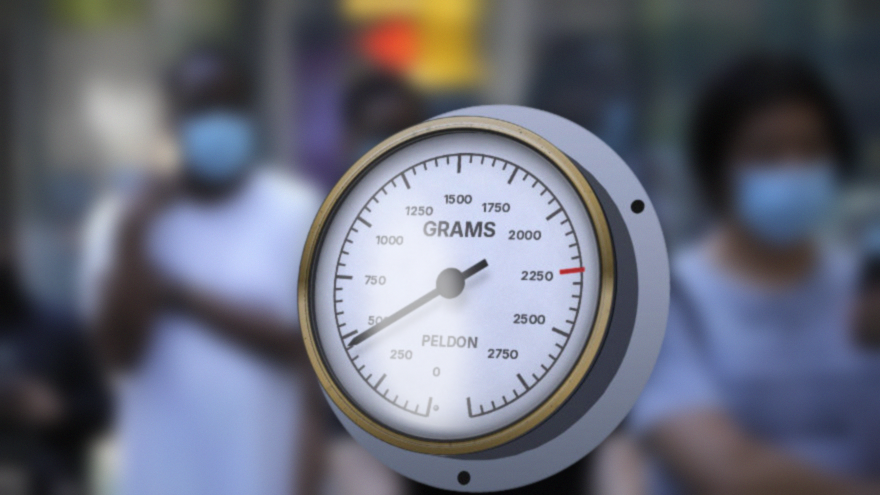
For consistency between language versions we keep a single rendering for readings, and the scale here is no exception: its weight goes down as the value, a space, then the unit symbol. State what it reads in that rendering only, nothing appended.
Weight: 450 g
